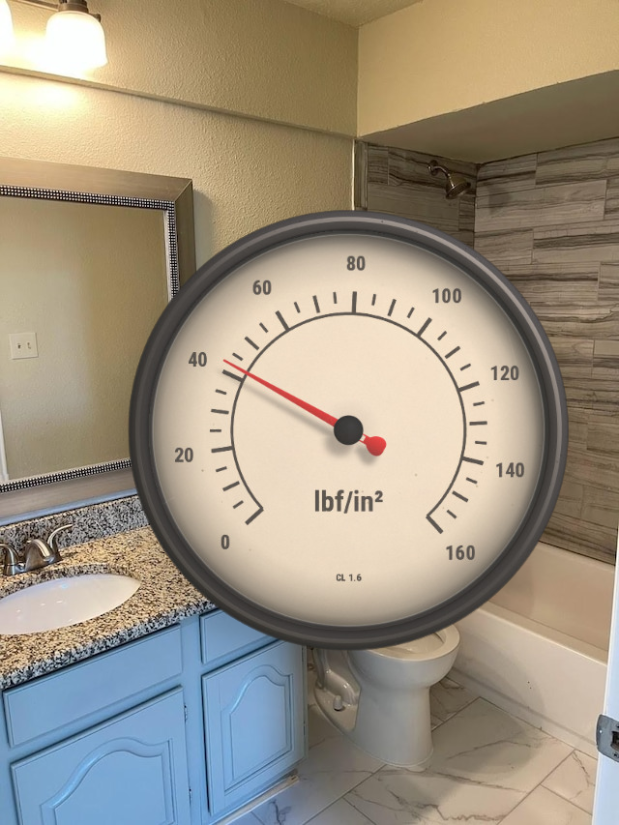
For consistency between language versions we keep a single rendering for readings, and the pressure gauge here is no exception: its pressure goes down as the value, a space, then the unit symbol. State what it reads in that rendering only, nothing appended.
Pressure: 42.5 psi
